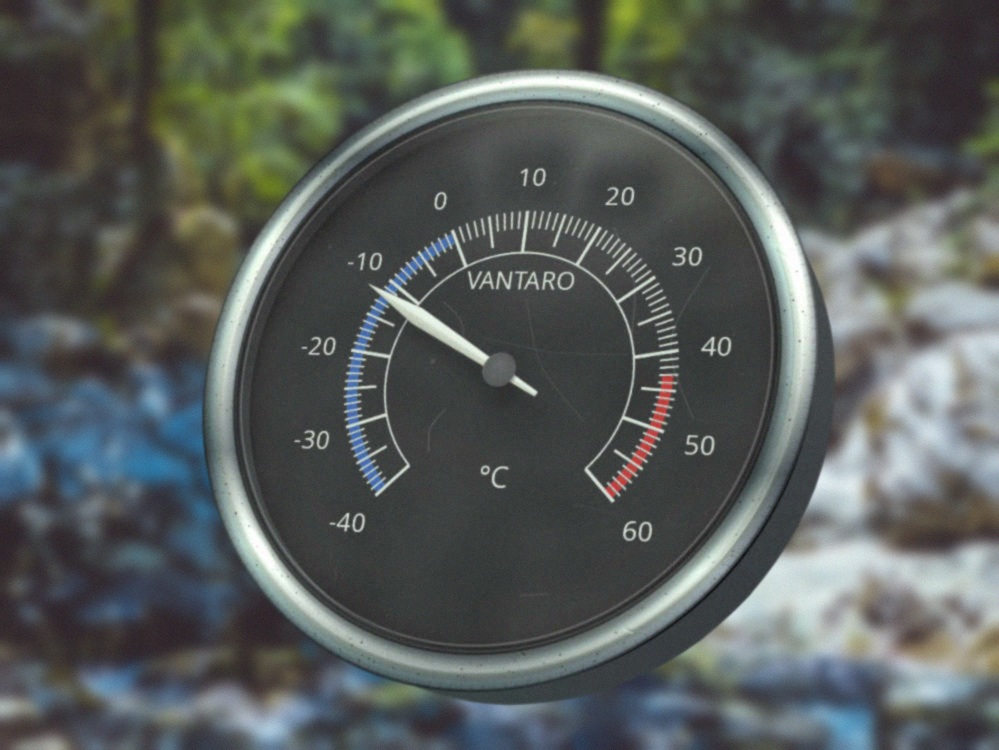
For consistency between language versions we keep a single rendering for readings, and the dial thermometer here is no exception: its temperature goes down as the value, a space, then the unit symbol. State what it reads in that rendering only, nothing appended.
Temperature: -12 °C
